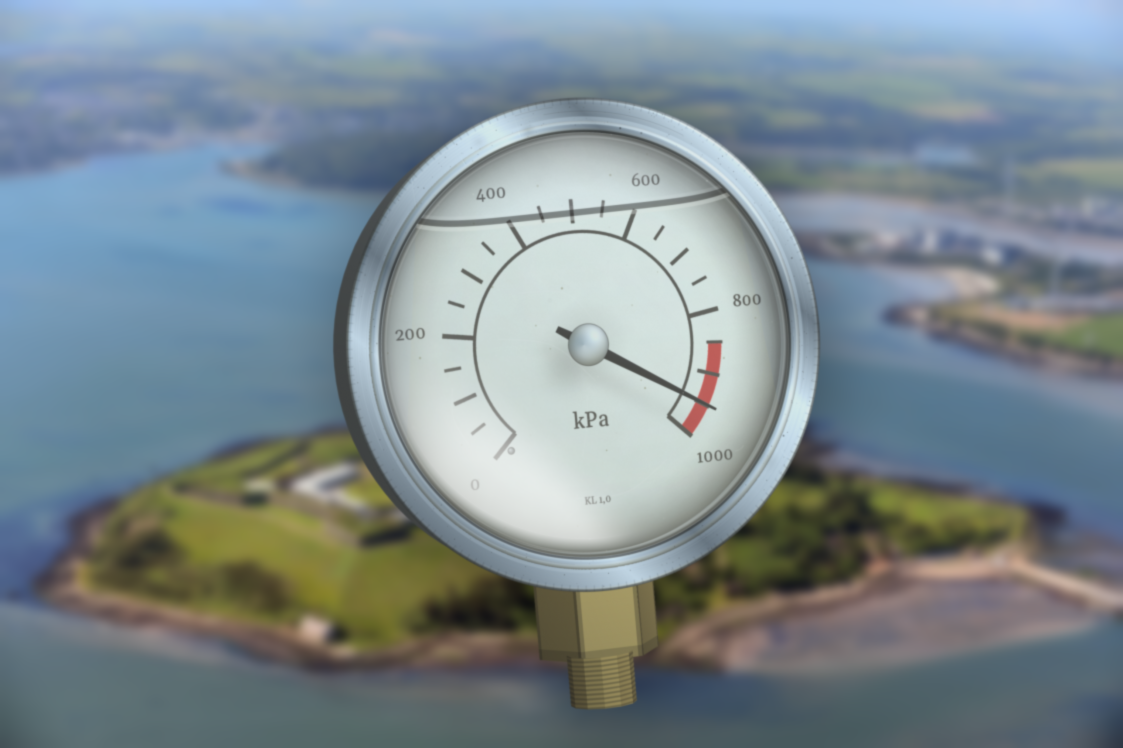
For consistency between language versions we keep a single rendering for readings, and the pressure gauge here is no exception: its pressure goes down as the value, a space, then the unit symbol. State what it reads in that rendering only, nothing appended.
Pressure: 950 kPa
